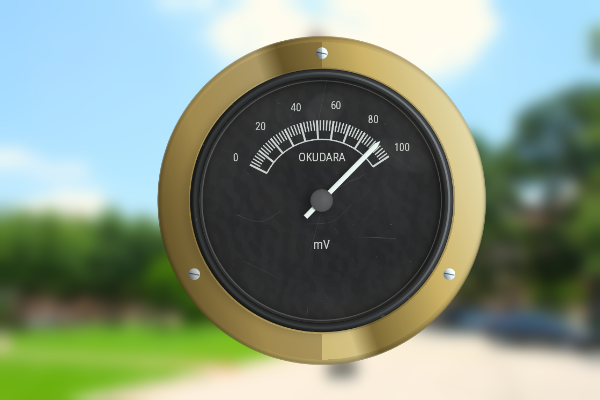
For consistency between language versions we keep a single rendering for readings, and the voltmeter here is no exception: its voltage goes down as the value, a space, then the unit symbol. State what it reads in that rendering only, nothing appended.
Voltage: 90 mV
